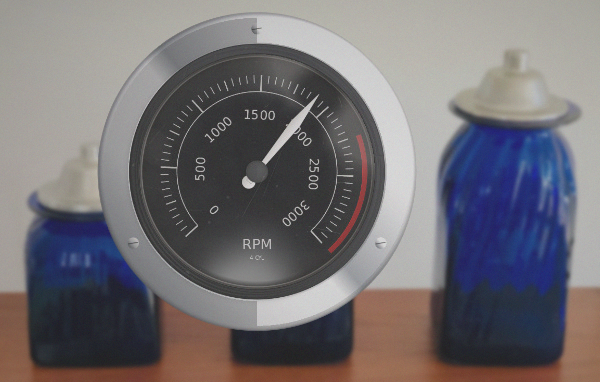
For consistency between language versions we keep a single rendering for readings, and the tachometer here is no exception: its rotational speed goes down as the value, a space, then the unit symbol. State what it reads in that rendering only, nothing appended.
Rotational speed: 1900 rpm
